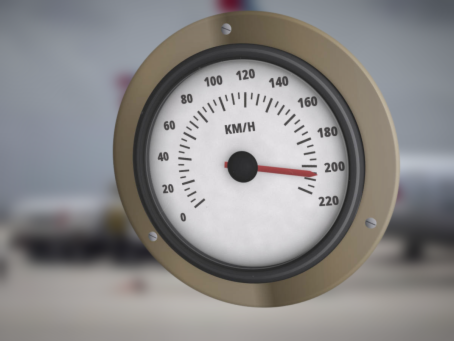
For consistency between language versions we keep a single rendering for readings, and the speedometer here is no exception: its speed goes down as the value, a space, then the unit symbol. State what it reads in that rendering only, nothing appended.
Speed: 205 km/h
